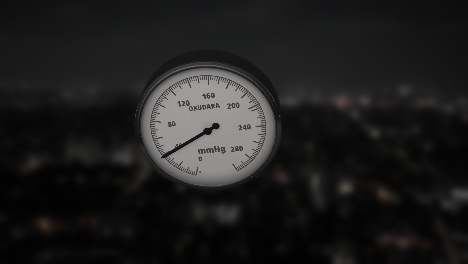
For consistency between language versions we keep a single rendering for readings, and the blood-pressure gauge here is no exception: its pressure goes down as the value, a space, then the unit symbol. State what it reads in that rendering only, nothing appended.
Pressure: 40 mmHg
